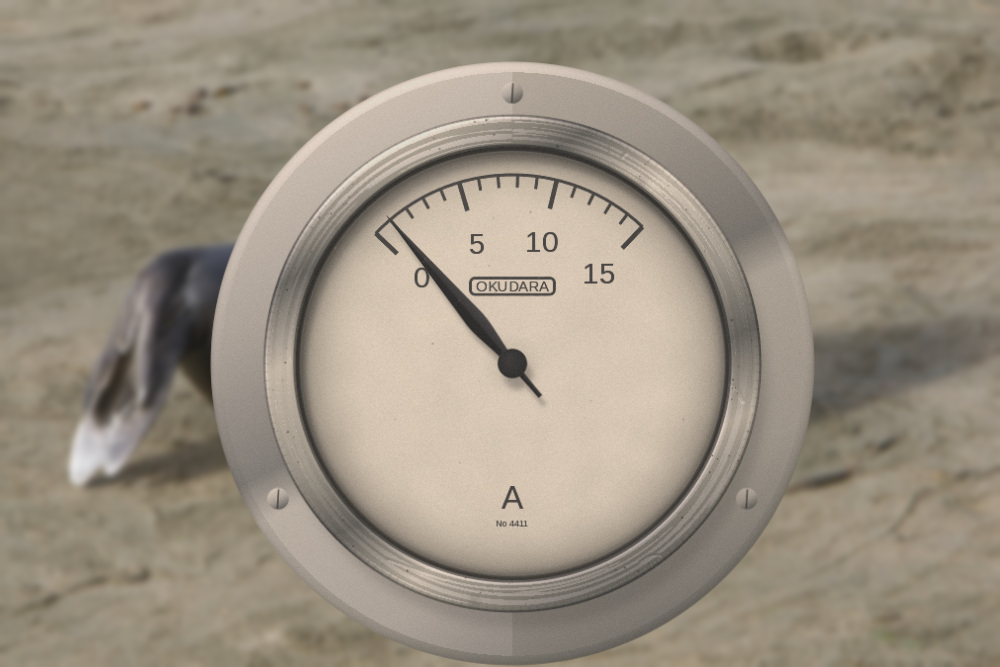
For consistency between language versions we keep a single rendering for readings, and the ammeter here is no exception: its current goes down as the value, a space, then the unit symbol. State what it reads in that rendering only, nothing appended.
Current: 1 A
